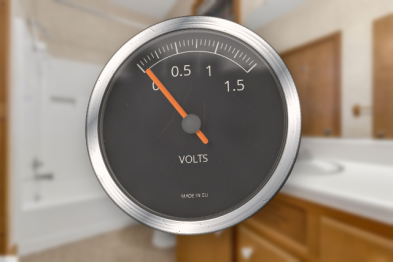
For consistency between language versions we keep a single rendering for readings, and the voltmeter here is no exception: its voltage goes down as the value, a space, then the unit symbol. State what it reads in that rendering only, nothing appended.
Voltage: 0.05 V
